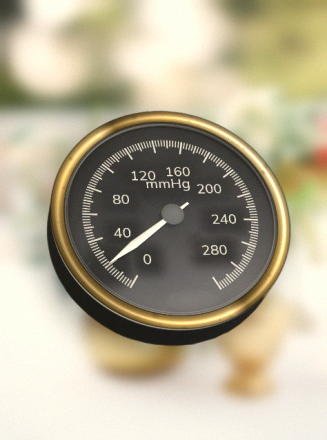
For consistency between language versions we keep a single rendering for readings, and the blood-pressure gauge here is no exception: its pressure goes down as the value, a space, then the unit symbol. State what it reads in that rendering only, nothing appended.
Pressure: 20 mmHg
